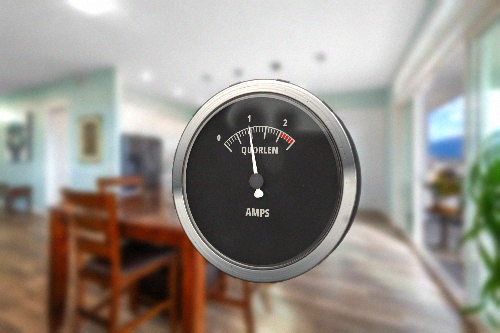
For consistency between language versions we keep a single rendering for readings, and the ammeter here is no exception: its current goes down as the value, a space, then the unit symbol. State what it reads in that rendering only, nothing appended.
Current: 1 A
